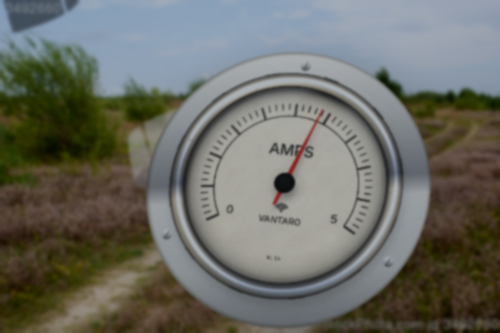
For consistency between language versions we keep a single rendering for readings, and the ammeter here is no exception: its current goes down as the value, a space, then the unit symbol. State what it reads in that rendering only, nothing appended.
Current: 2.9 A
